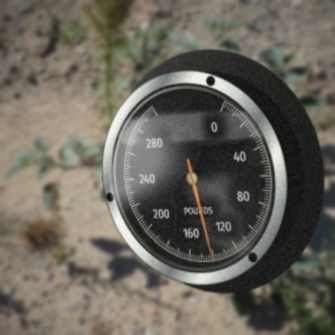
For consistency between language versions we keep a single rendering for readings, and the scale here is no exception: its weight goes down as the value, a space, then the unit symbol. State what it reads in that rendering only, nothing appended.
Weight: 140 lb
